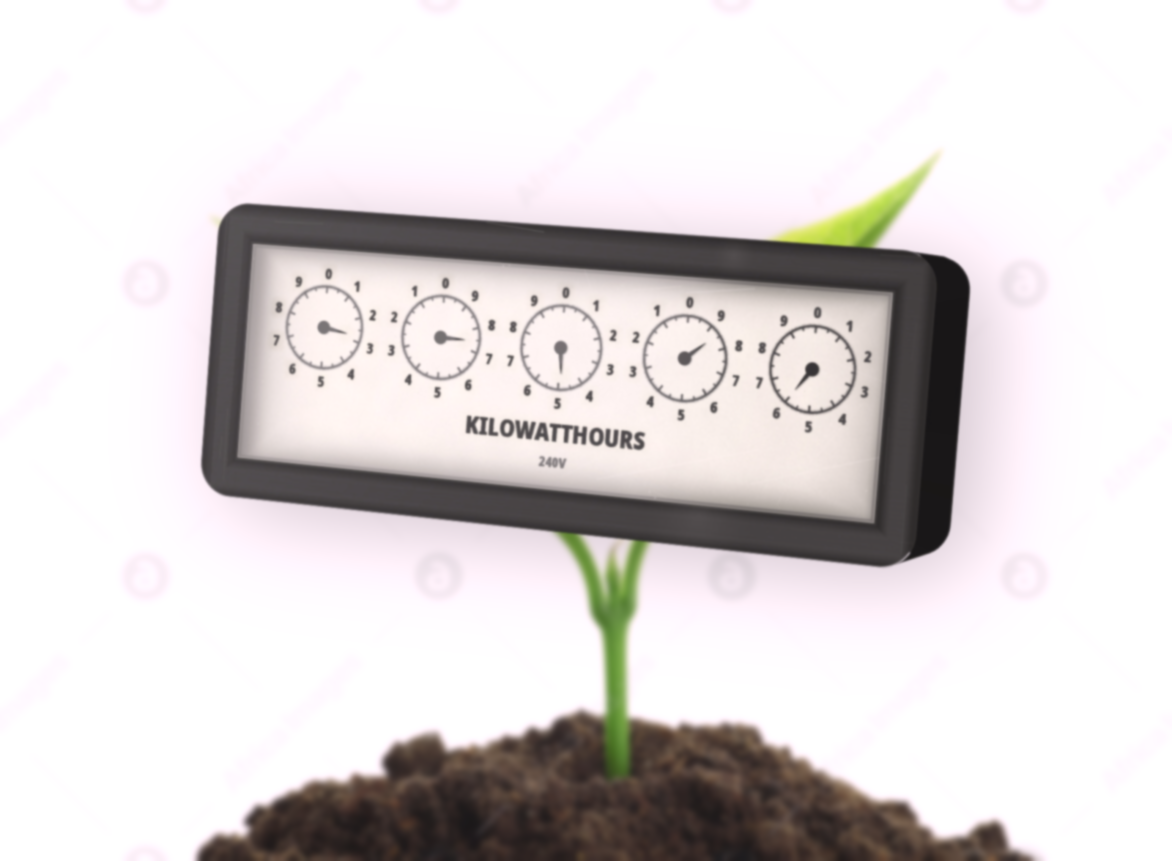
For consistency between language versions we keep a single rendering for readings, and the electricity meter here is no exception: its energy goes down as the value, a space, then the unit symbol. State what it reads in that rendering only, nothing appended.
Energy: 27486 kWh
